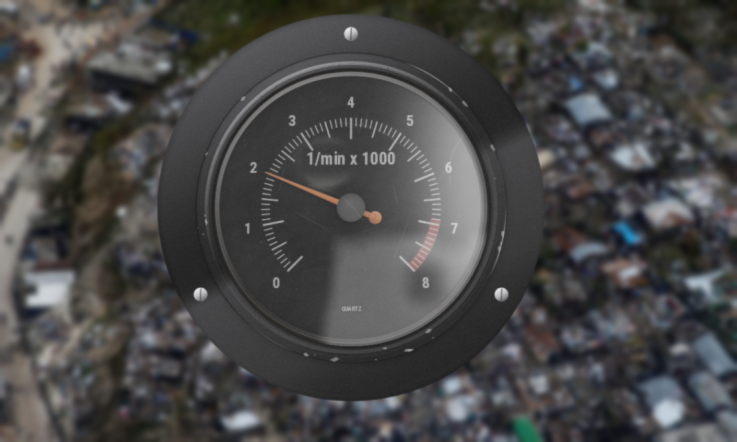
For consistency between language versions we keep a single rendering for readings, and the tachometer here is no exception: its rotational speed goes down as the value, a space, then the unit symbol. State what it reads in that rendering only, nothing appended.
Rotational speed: 2000 rpm
